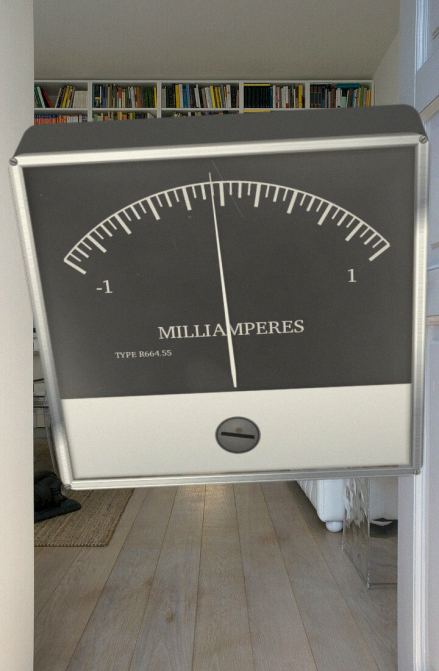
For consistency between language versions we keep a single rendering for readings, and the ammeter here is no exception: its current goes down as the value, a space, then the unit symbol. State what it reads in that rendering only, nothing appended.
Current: -0.05 mA
